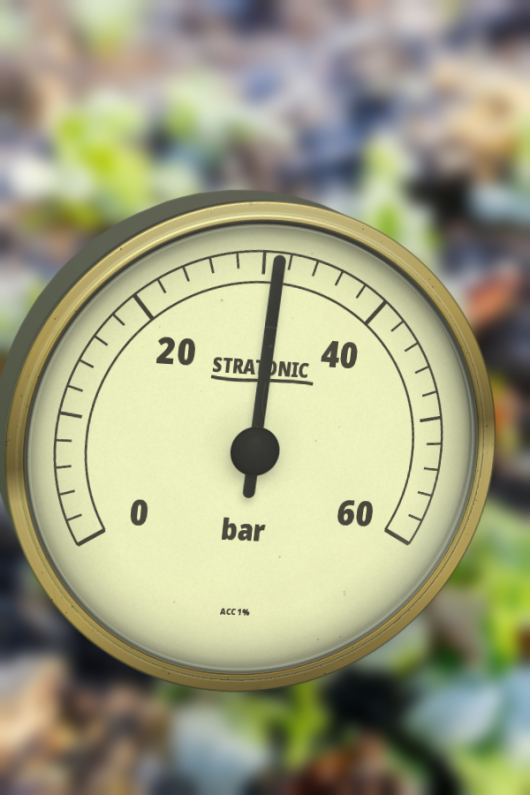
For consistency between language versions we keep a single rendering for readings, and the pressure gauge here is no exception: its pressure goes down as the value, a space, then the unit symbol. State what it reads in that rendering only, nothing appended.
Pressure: 31 bar
